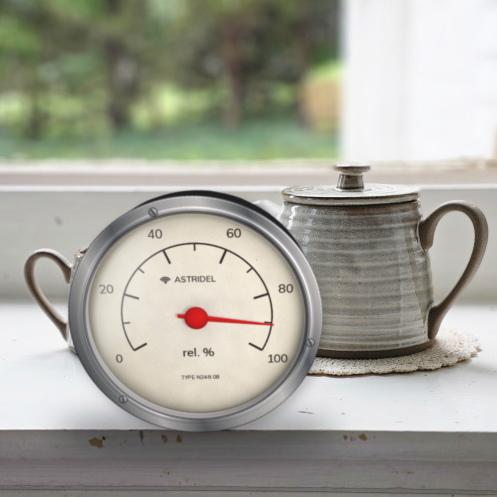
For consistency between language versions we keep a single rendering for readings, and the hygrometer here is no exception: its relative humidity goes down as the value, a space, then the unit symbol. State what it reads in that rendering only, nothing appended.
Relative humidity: 90 %
